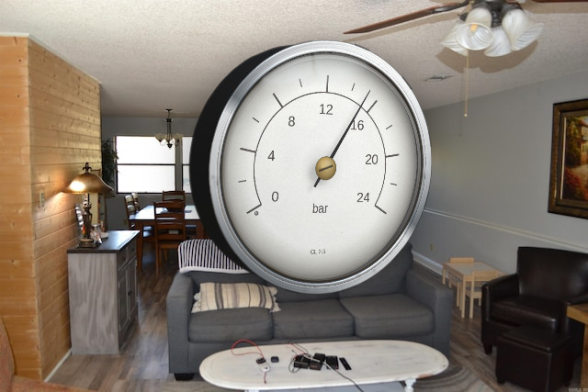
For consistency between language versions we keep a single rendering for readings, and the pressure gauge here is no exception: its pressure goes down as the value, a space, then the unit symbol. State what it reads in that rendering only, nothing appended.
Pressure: 15 bar
